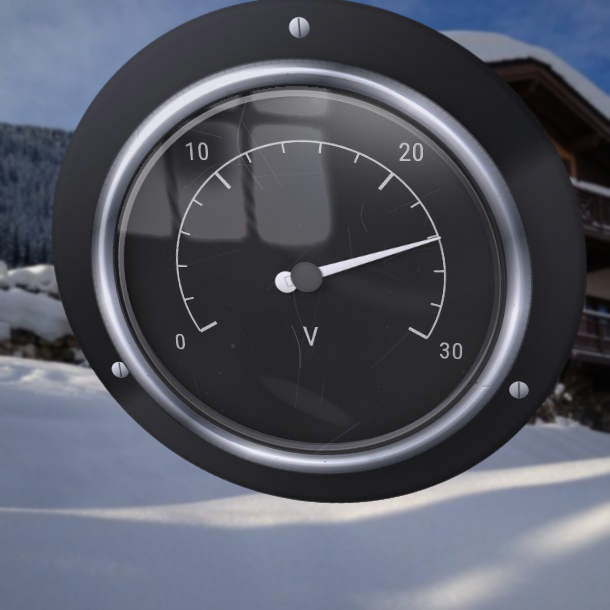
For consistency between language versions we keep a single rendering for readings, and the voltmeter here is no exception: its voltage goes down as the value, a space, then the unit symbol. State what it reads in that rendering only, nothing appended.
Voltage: 24 V
